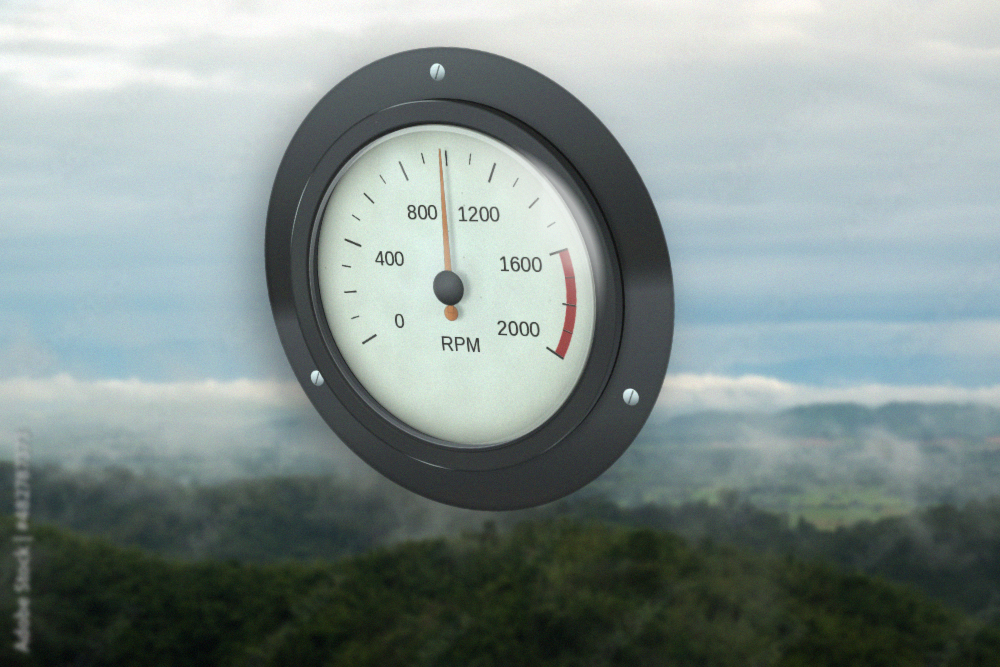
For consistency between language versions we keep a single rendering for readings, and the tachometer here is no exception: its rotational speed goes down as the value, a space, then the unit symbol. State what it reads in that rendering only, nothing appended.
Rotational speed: 1000 rpm
